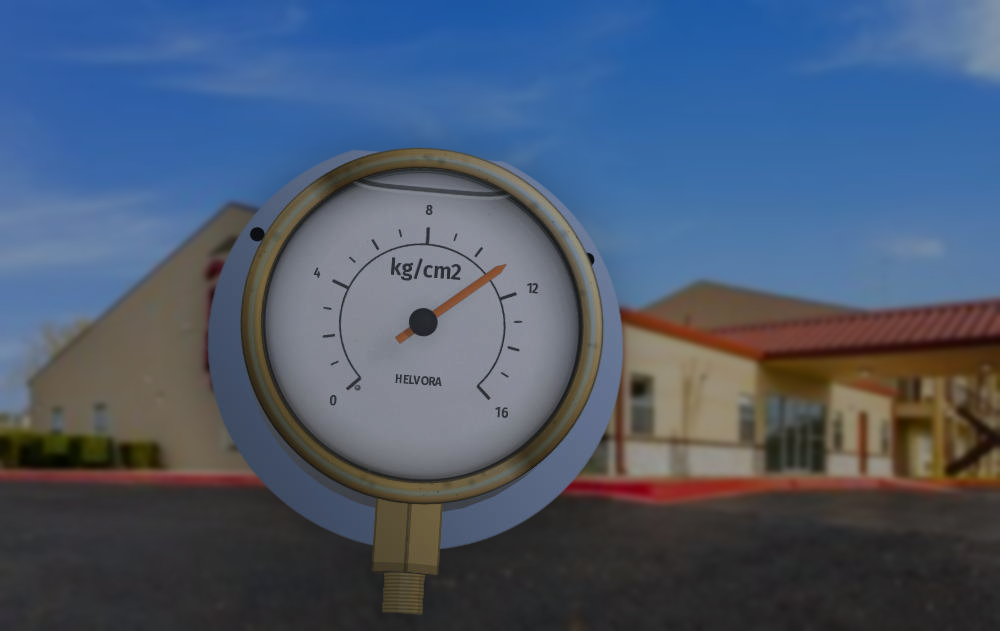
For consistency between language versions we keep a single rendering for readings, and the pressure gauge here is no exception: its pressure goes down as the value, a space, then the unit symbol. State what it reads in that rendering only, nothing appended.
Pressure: 11 kg/cm²
